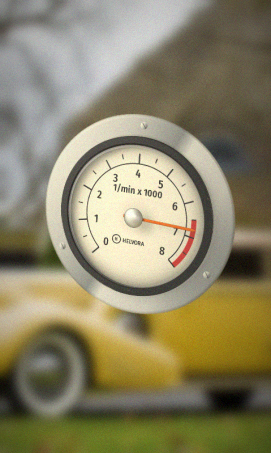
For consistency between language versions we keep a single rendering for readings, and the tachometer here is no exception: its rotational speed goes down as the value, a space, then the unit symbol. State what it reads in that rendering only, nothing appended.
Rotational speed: 6750 rpm
